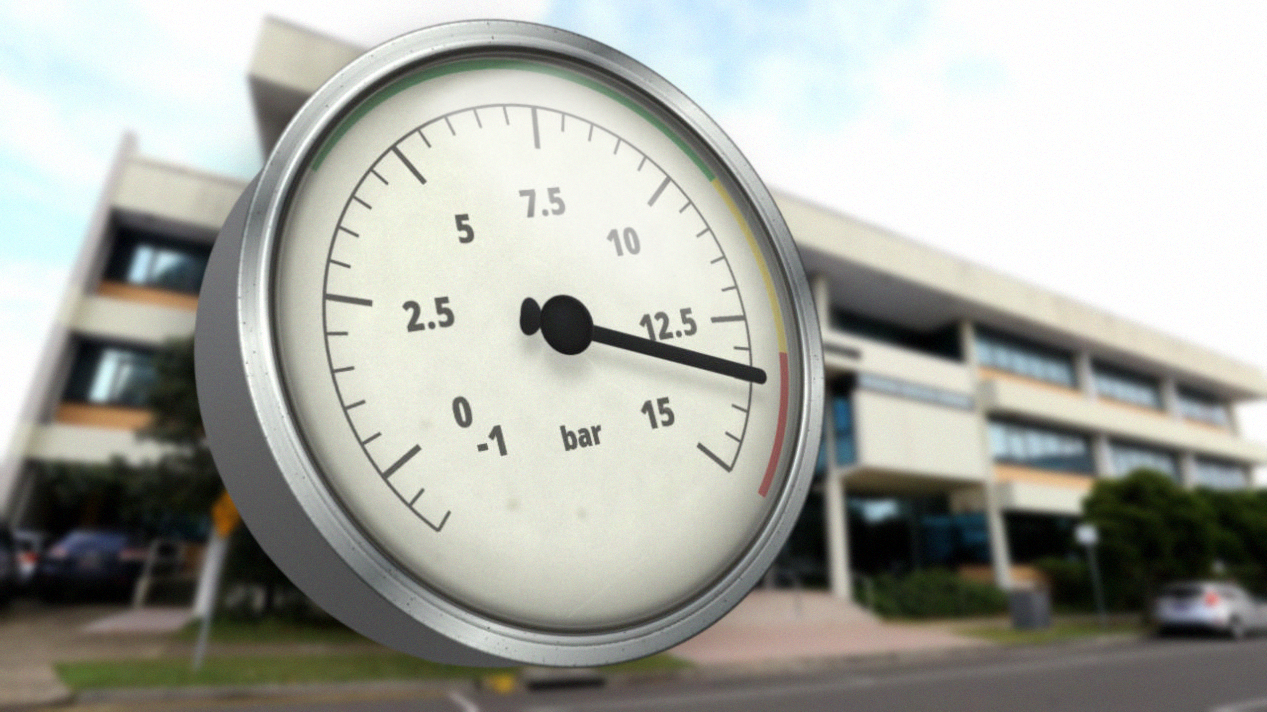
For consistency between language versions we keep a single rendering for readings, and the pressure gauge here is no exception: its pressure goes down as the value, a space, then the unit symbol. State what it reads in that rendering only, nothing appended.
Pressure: 13.5 bar
